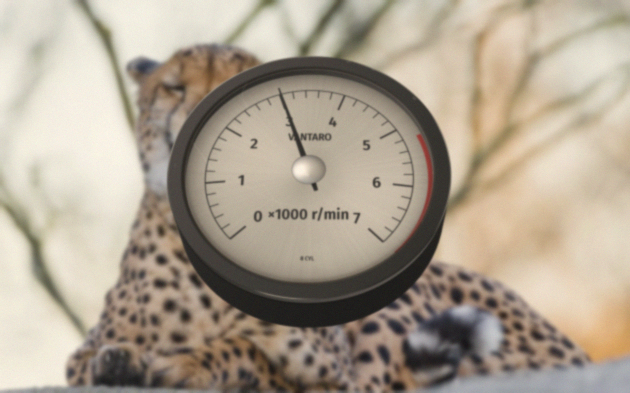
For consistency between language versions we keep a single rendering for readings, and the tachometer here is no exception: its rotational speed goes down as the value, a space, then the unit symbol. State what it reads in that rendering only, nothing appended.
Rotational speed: 3000 rpm
